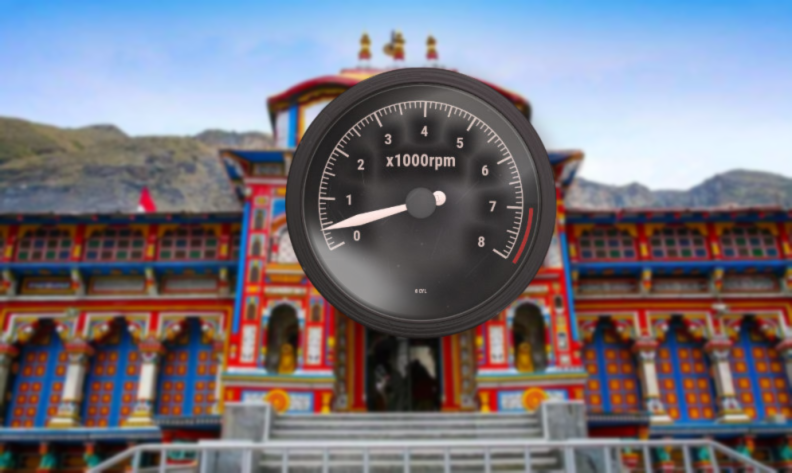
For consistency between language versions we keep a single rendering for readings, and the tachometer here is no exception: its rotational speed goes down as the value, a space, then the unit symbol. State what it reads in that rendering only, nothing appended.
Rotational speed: 400 rpm
